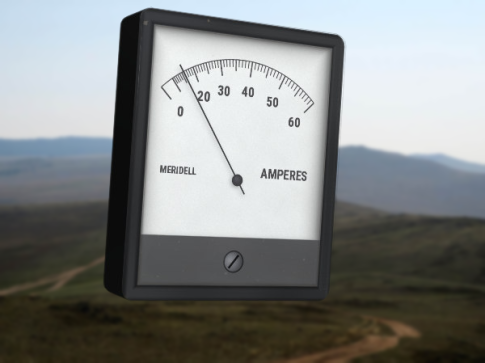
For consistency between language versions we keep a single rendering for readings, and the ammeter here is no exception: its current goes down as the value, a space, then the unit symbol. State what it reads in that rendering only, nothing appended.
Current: 15 A
